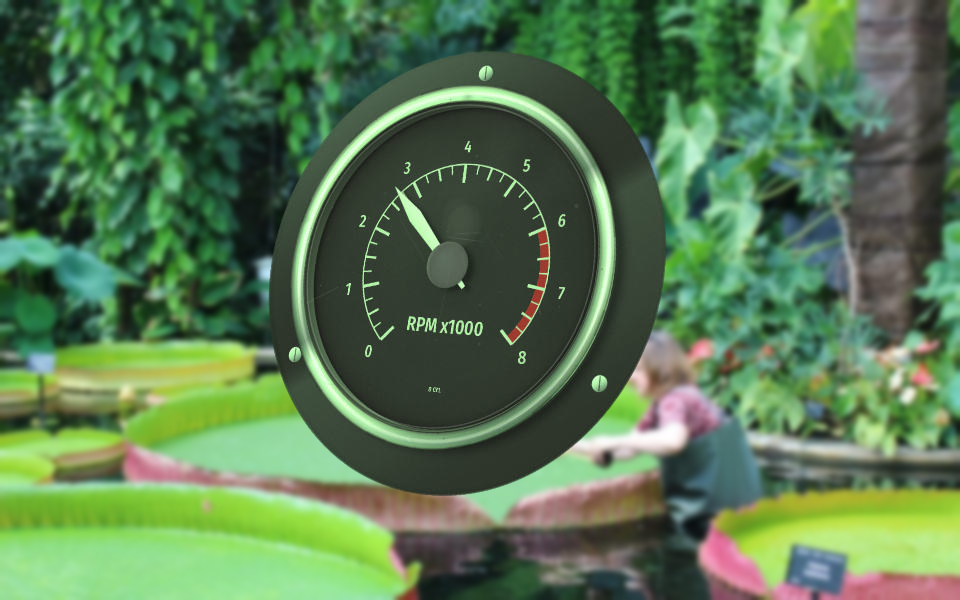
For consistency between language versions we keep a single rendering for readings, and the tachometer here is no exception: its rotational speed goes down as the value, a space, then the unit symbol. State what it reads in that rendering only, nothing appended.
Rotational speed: 2750 rpm
